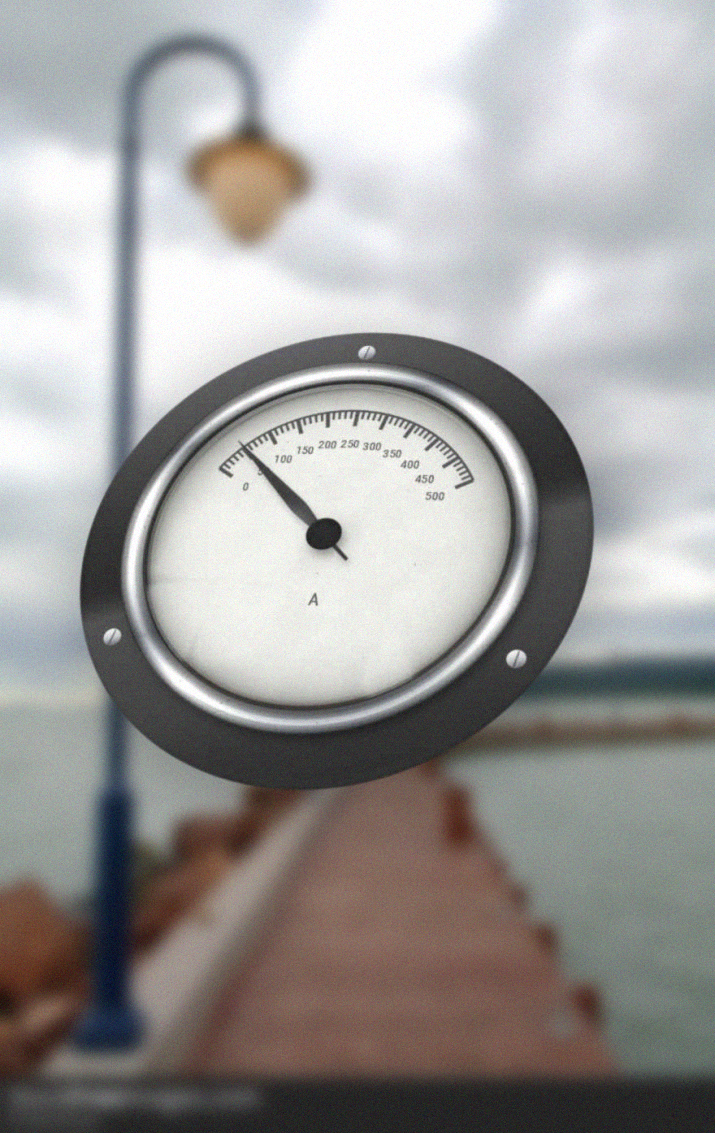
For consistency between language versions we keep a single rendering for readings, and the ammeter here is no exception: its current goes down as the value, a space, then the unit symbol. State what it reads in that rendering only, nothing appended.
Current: 50 A
